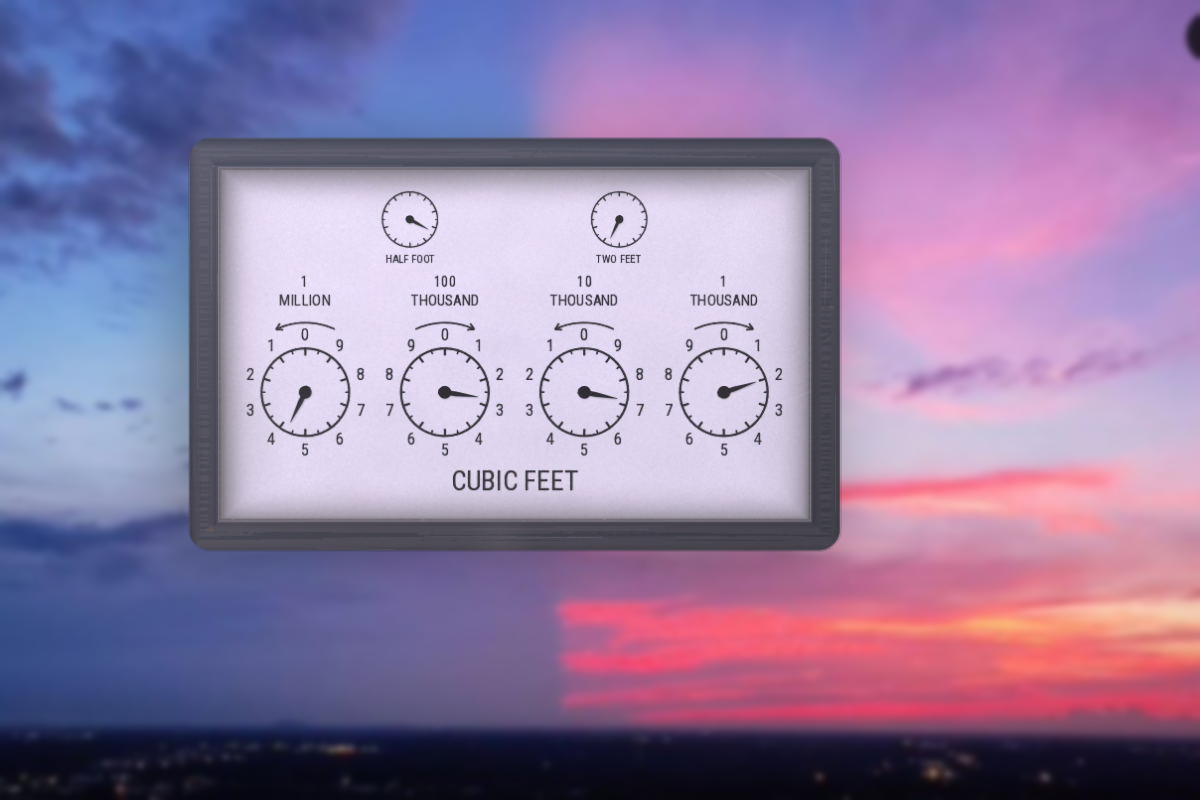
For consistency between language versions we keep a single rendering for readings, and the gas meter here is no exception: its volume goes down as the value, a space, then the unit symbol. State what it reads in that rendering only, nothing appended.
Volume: 427200 ft³
